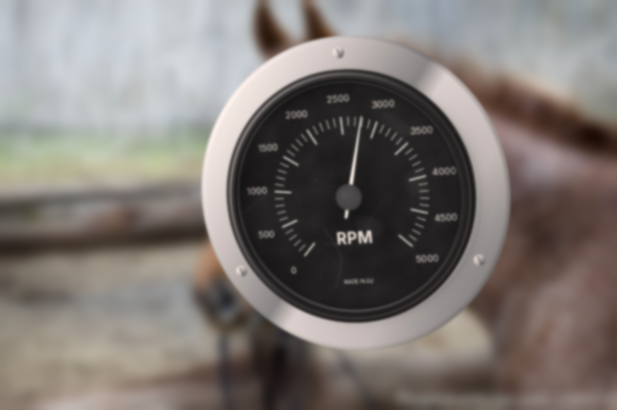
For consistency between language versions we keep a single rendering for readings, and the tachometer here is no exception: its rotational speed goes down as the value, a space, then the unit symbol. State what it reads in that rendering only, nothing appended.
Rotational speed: 2800 rpm
